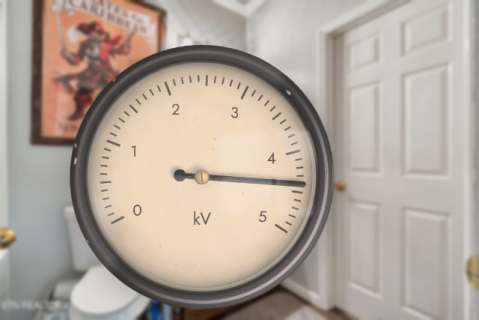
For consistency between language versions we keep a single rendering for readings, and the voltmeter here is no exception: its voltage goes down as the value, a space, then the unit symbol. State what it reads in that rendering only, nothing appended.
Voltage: 4.4 kV
